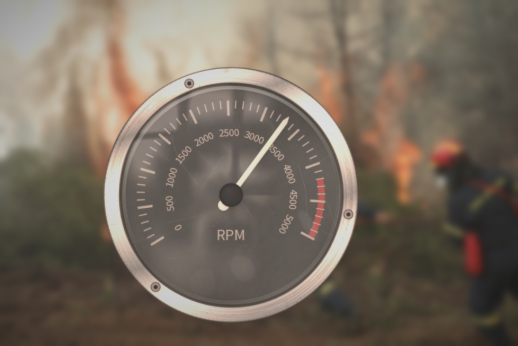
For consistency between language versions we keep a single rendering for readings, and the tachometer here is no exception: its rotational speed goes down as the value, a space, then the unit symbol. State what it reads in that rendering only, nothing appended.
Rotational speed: 3300 rpm
